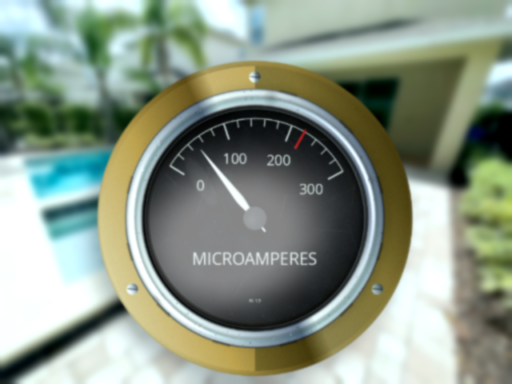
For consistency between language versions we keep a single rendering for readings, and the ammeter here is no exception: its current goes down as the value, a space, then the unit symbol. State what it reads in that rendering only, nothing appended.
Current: 50 µA
